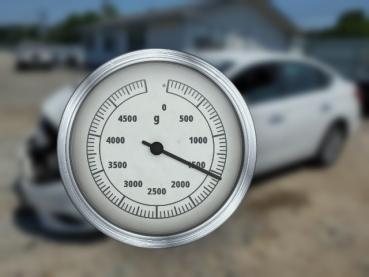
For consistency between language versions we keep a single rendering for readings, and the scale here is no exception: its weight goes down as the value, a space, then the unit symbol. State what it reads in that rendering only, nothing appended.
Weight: 1550 g
